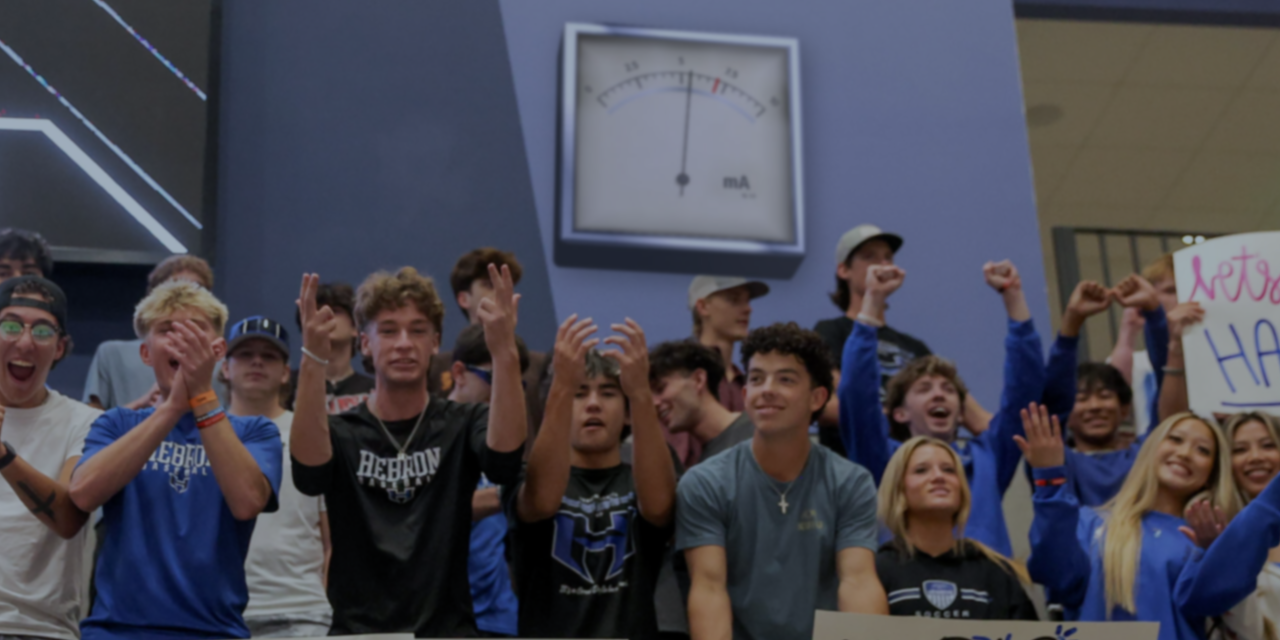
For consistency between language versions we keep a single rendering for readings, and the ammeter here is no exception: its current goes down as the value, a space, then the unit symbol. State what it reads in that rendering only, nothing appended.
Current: 5.5 mA
